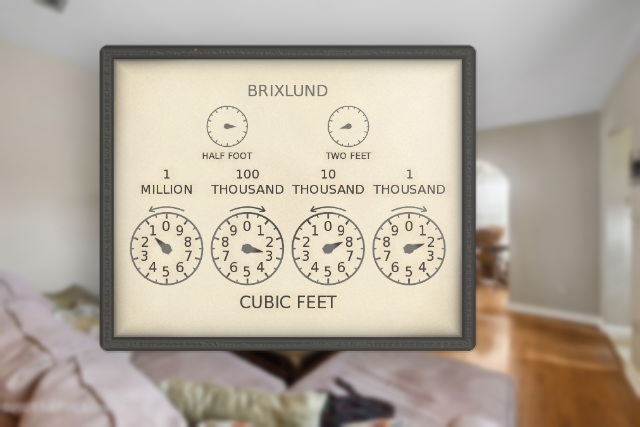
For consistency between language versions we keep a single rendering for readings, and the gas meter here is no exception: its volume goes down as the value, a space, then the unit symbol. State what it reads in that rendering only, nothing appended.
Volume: 128200 ft³
